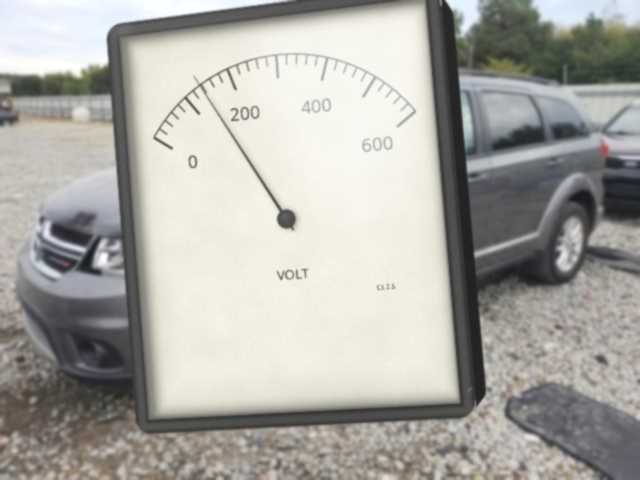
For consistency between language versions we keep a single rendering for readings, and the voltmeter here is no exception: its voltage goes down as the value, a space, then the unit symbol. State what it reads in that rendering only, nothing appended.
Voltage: 140 V
